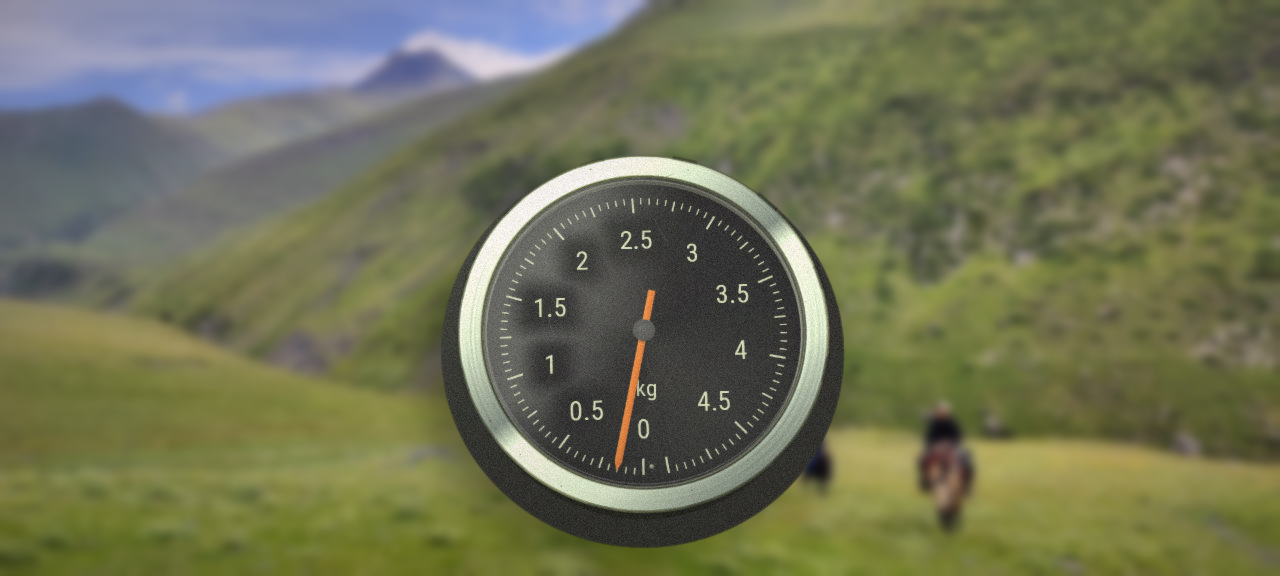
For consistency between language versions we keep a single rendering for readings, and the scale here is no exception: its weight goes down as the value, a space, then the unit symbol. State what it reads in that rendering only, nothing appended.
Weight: 0.15 kg
